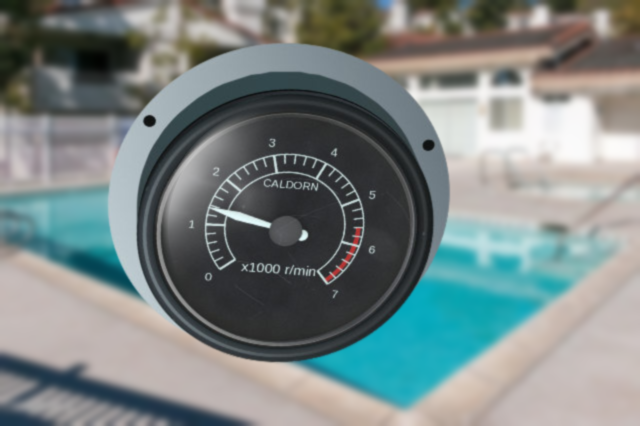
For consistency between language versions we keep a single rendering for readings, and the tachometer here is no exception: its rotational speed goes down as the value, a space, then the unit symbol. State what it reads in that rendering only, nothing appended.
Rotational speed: 1400 rpm
